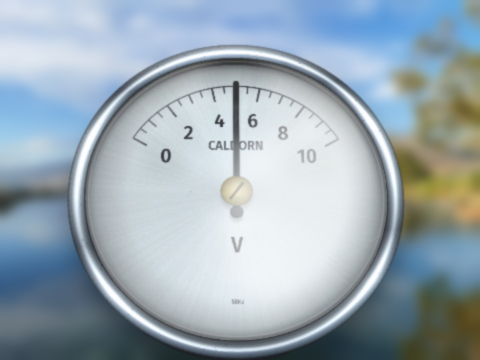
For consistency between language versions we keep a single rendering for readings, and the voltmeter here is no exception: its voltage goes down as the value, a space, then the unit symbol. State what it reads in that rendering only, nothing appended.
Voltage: 5 V
